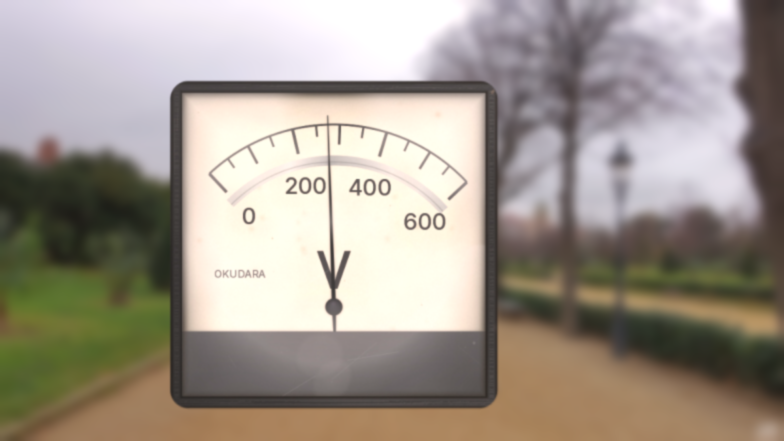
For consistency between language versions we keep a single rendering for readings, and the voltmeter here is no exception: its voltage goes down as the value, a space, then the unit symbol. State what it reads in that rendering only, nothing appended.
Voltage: 275 V
